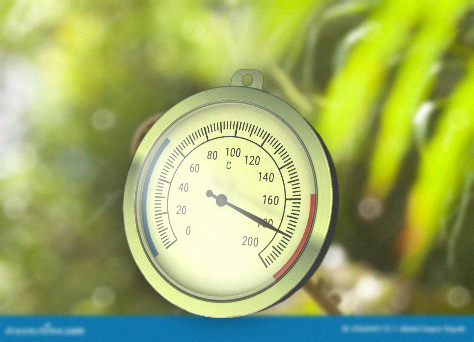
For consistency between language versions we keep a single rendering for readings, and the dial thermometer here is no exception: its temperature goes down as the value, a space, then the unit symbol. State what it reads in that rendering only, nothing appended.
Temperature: 180 °C
